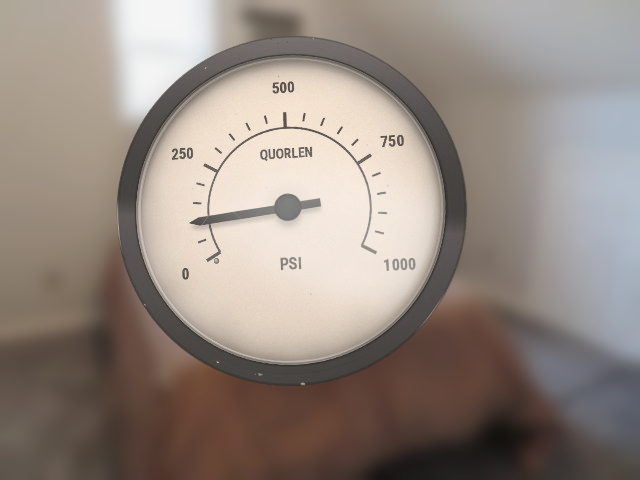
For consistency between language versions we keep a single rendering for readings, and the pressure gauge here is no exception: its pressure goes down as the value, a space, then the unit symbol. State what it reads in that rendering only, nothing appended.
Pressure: 100 psi
